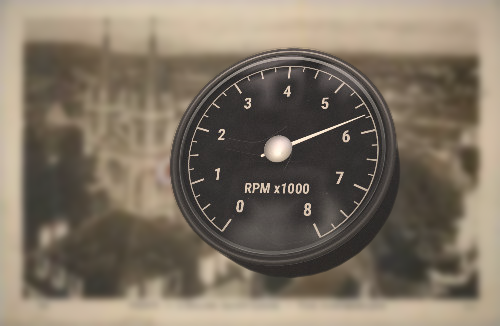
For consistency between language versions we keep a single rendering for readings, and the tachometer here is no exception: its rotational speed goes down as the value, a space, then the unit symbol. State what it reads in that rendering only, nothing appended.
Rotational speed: 5750 rpm
